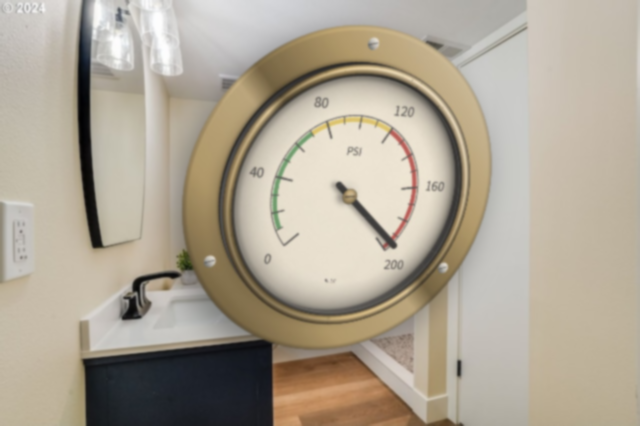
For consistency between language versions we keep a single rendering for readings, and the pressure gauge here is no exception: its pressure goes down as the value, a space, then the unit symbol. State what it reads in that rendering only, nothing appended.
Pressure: 195 psi
